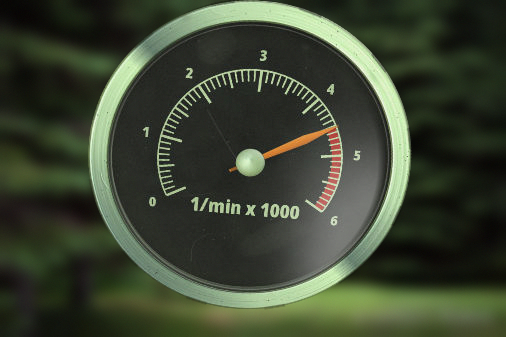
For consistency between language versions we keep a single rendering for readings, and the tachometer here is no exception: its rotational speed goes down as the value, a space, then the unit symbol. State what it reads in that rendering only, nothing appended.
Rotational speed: 4500 rpm
